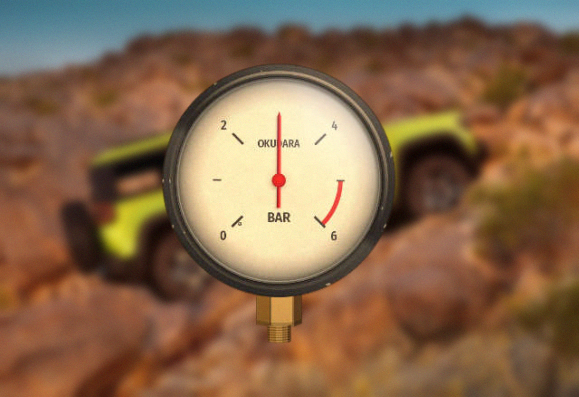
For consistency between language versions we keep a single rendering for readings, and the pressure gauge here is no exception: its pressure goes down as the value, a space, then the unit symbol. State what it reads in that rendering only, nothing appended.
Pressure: 3 bar
